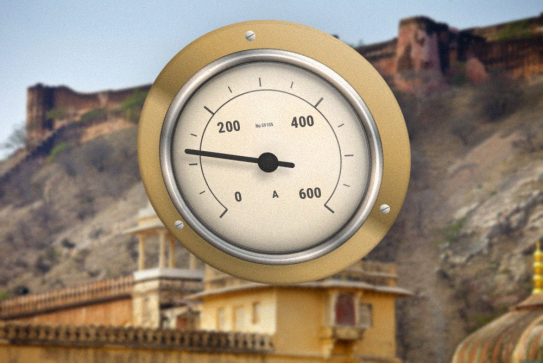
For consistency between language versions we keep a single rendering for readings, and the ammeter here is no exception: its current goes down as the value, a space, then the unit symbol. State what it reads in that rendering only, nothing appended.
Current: 125 A
